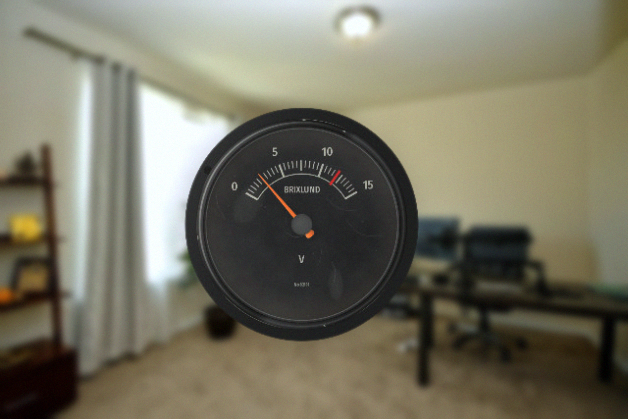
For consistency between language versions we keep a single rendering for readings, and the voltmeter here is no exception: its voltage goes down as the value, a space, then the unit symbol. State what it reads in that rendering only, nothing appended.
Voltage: 2.5 V
